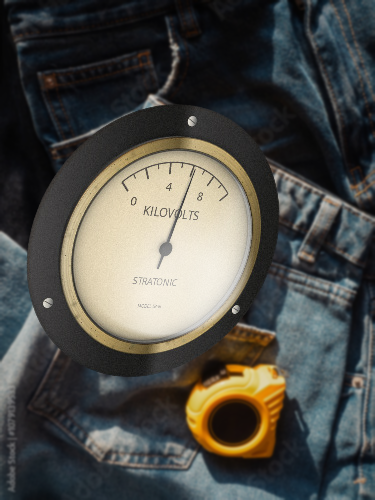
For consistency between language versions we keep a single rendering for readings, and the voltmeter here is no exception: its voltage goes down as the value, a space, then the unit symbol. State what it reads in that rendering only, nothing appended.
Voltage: 6 kV
